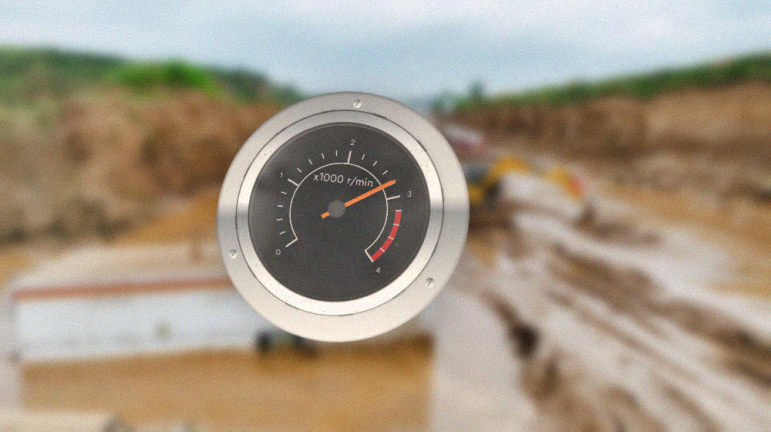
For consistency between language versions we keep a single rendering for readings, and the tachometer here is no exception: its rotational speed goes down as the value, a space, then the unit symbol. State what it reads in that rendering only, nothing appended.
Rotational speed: 2800 rpm
